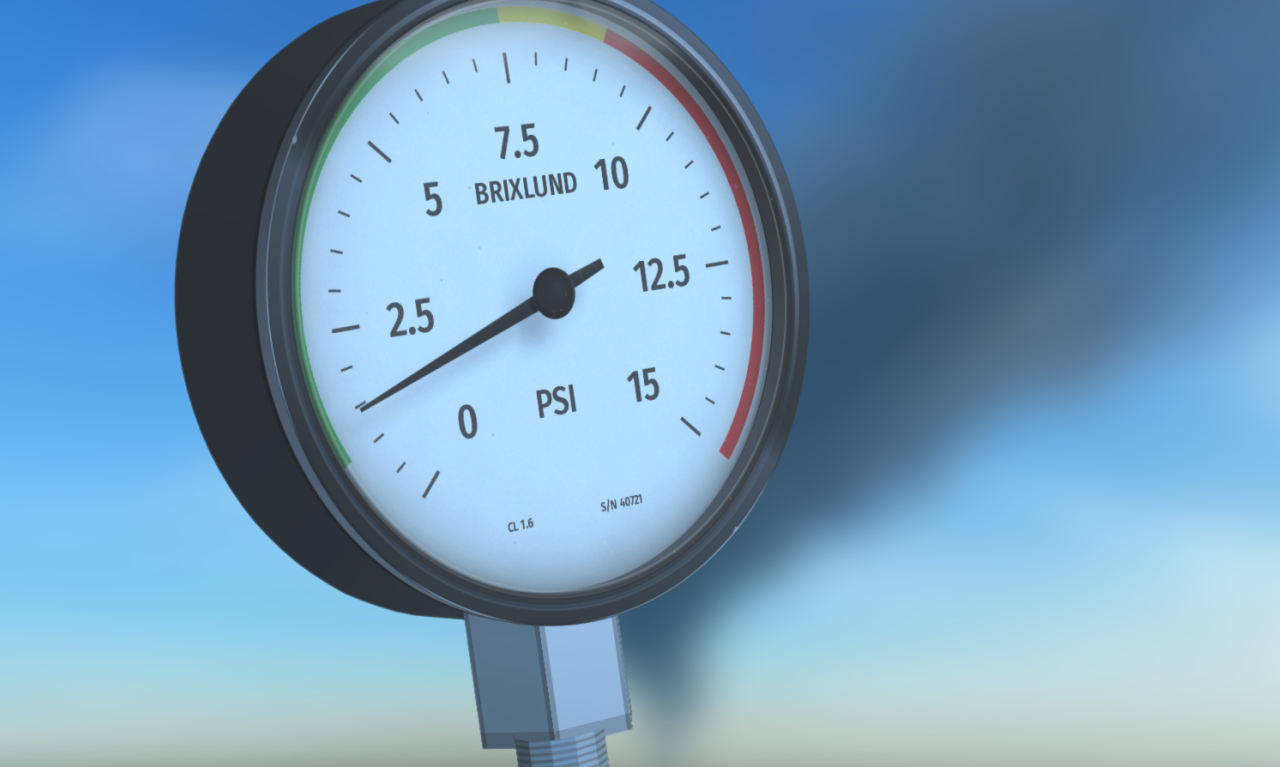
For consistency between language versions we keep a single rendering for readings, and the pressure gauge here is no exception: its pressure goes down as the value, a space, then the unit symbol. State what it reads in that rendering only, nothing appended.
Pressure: 1.5 psi
